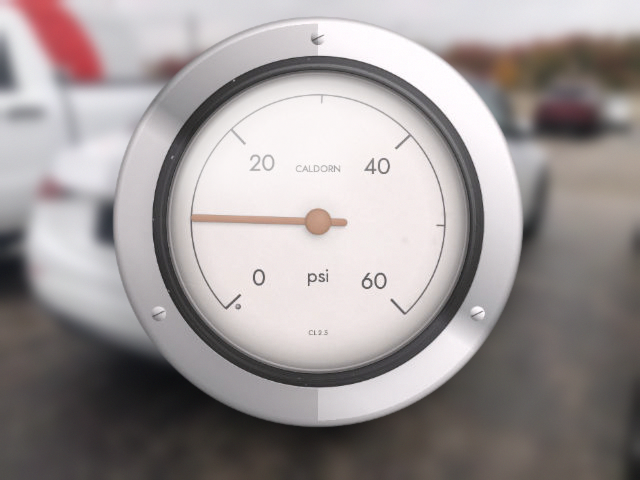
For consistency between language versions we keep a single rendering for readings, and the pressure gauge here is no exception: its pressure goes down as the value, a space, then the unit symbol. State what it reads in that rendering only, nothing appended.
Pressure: 10 psi
